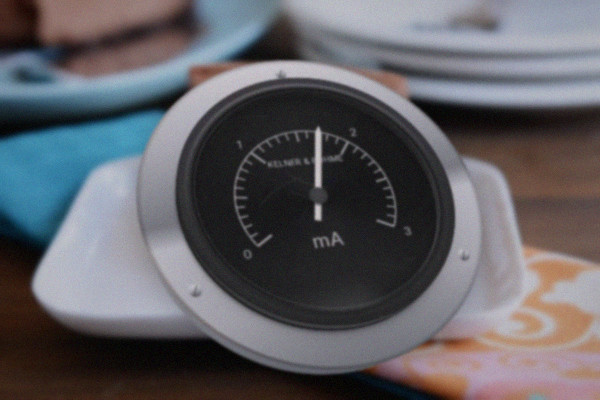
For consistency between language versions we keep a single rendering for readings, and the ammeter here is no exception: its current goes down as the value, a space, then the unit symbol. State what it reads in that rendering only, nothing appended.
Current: 1.7 mA
